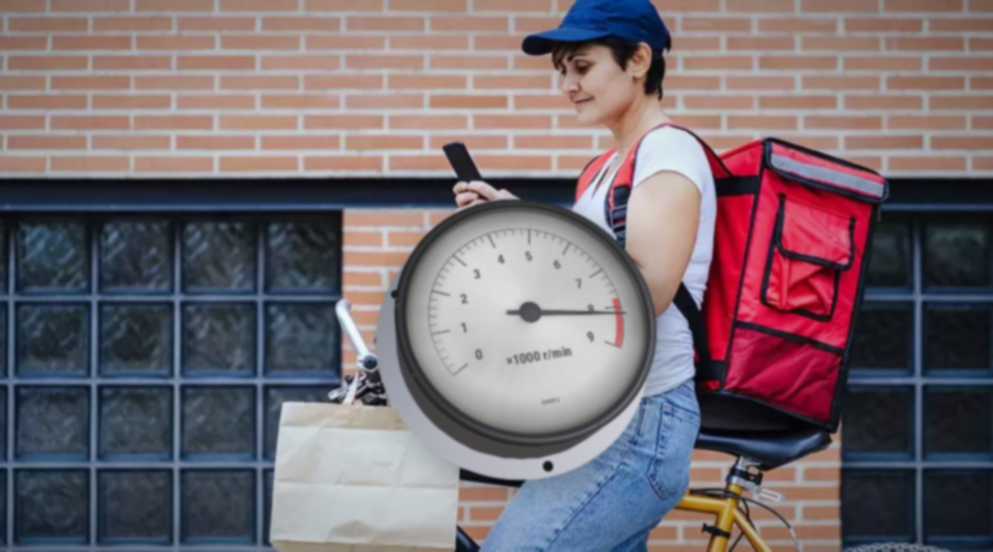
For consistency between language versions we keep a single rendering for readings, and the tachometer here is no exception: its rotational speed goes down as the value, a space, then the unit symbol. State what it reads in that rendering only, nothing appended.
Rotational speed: 8200 rpm
